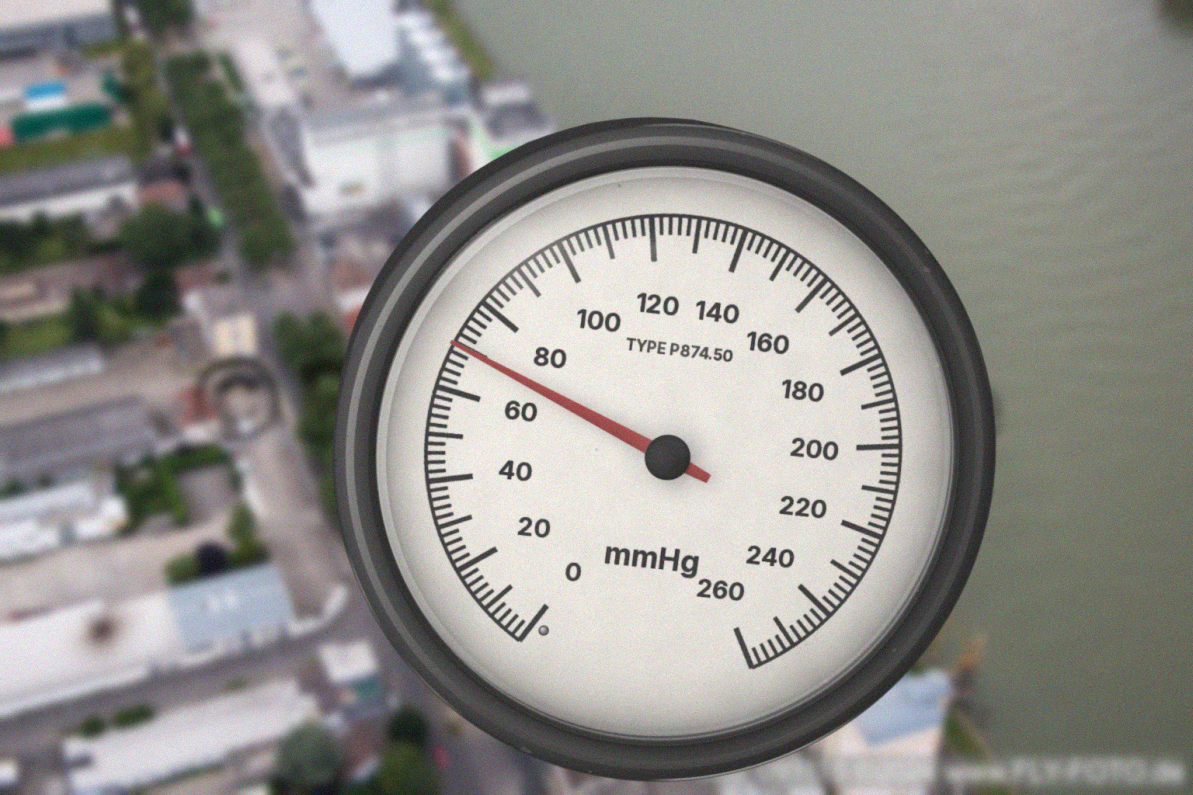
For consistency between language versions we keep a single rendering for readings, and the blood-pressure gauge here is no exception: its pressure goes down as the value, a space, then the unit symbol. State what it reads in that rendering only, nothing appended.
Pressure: 70 mmHg
